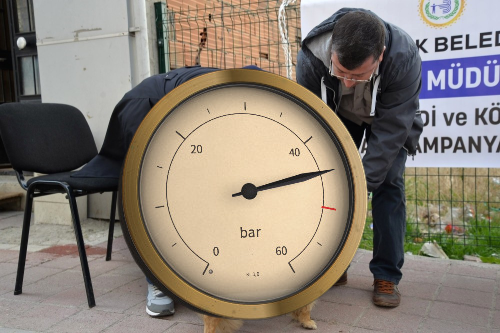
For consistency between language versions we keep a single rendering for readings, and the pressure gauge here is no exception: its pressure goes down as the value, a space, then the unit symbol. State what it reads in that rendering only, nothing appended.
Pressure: 45 bar
